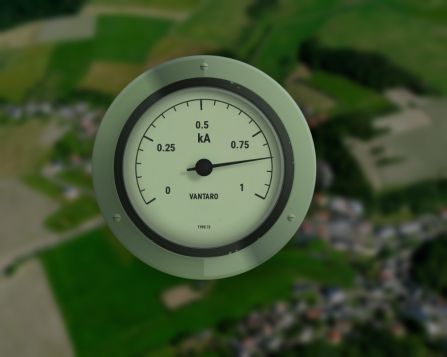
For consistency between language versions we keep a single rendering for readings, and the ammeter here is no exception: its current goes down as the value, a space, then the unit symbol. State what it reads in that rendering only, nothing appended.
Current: 0.85 kA
